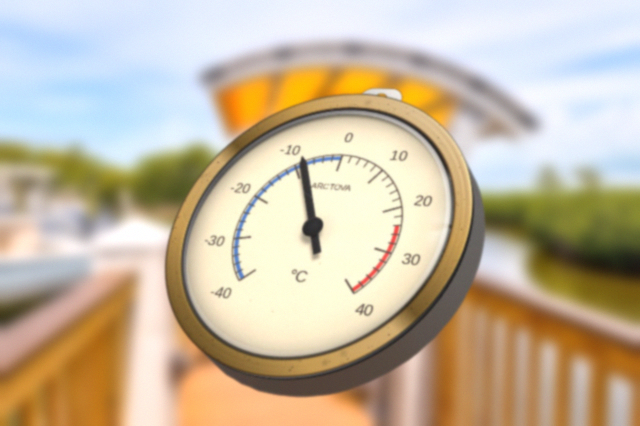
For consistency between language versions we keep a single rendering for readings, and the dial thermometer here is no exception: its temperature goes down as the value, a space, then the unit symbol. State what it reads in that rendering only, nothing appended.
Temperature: -8 °C
